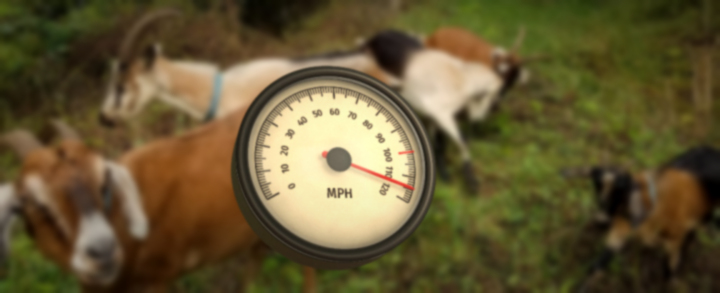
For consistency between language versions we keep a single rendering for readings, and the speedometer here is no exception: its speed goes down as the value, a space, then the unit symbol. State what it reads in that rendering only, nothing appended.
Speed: 115 mph
